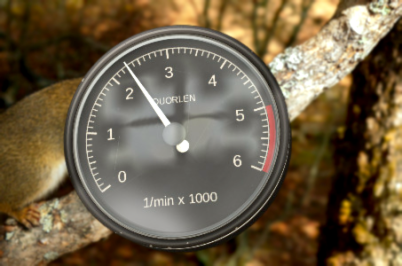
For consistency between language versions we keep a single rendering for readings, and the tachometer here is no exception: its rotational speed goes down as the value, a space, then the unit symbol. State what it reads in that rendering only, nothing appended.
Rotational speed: 2300 rpm
